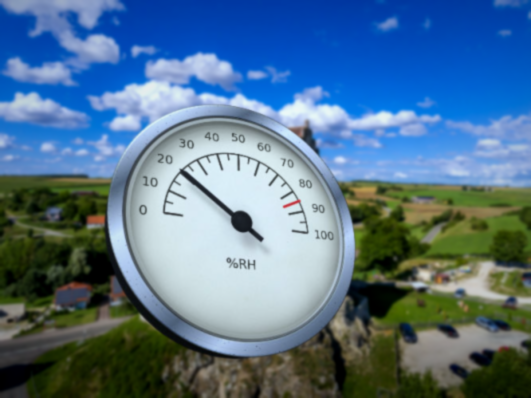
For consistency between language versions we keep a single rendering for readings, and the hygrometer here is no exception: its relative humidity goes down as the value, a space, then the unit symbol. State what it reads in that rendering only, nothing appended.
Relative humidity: 20 %
